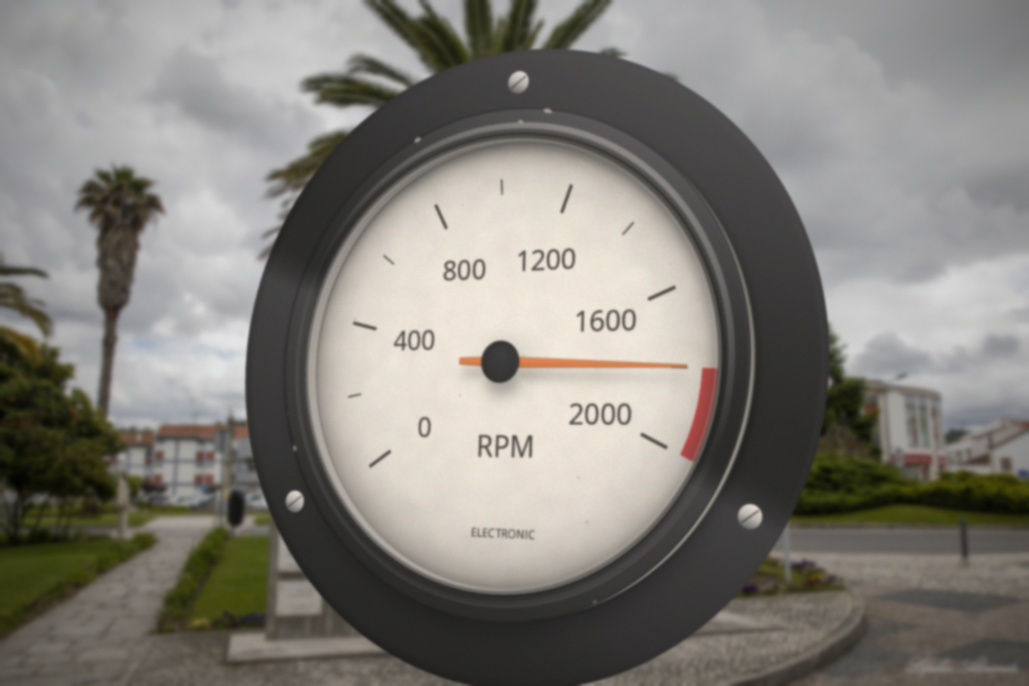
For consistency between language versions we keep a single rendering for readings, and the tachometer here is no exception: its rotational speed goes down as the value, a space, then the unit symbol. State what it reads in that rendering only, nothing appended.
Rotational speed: 1800 rpm
